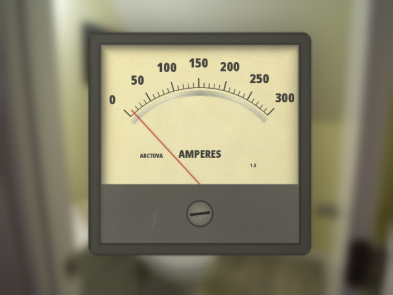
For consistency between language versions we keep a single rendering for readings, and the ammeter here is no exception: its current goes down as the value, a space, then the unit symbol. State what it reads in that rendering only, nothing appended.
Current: 10 A
